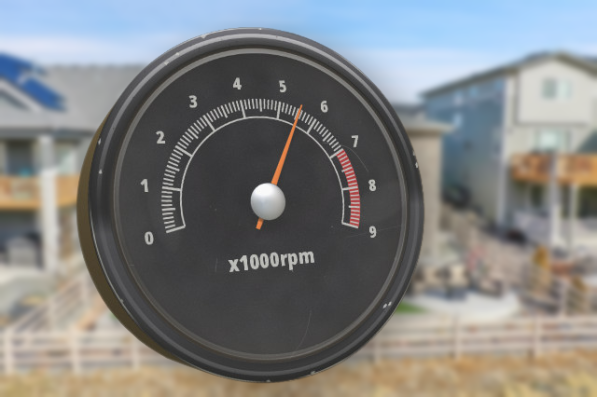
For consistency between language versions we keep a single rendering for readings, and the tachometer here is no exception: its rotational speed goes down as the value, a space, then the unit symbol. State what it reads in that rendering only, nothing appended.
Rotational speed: 5500 rpm
